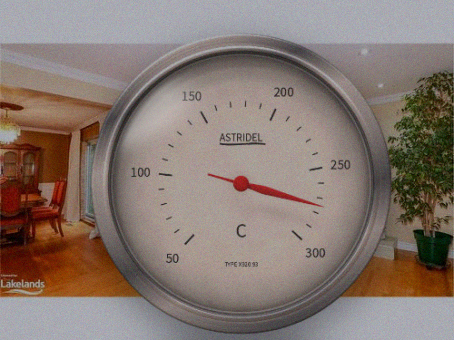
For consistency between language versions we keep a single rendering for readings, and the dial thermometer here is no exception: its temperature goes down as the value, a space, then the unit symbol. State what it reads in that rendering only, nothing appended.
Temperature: 275 °C
